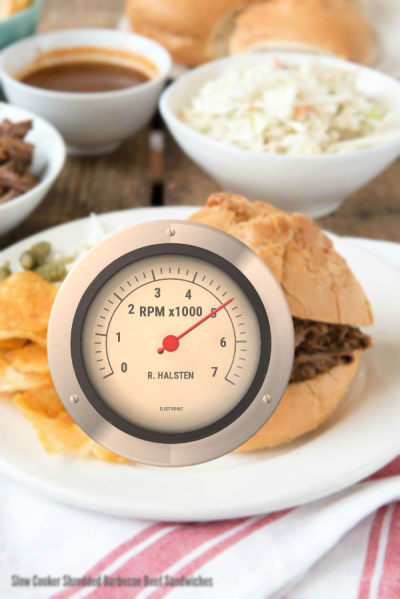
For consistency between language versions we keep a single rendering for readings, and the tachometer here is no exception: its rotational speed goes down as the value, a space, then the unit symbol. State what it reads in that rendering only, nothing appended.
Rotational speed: 5000 rpm
